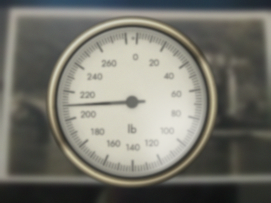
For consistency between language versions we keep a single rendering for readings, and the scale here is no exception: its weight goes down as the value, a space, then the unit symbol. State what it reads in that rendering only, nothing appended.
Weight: 210 lb
